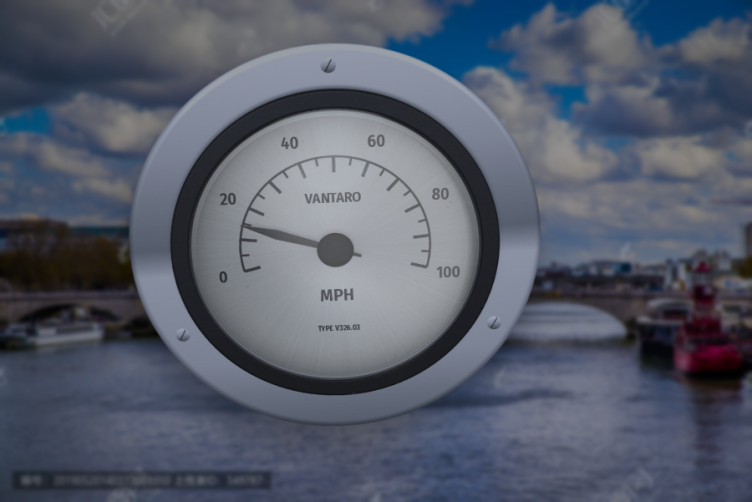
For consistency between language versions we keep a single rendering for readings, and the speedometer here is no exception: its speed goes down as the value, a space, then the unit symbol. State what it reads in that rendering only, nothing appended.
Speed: 15 mph
